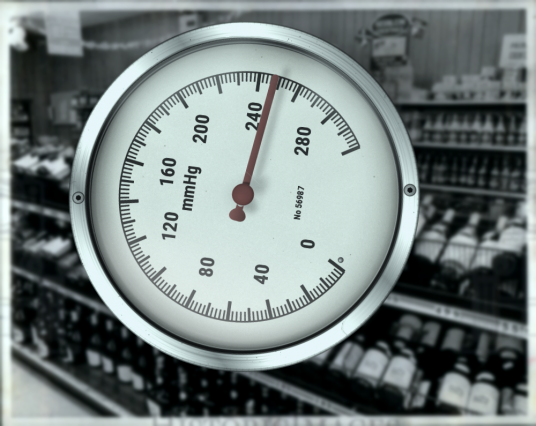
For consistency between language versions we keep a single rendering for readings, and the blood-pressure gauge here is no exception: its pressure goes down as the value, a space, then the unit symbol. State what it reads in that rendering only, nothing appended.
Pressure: 248 mmHg
